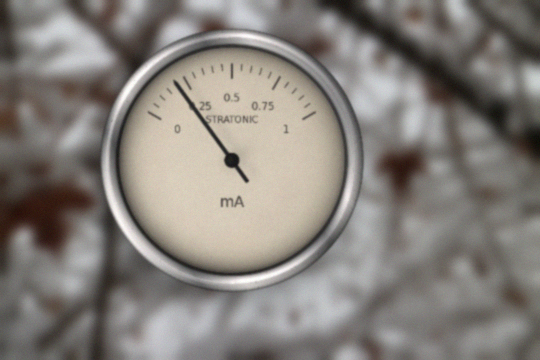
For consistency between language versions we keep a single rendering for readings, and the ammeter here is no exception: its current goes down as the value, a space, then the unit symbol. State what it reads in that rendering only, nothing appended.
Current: 0.2 mA
